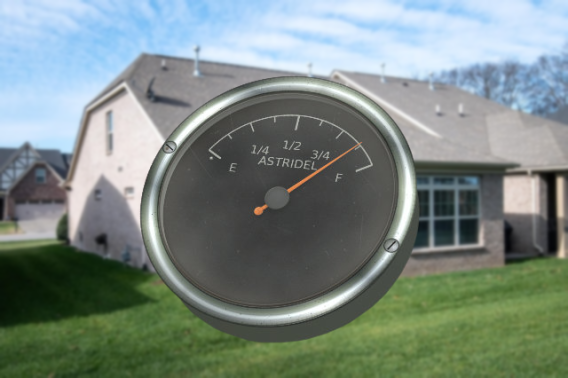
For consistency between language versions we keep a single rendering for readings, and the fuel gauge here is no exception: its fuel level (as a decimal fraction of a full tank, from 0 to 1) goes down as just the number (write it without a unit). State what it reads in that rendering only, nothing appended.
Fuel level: 0.875
